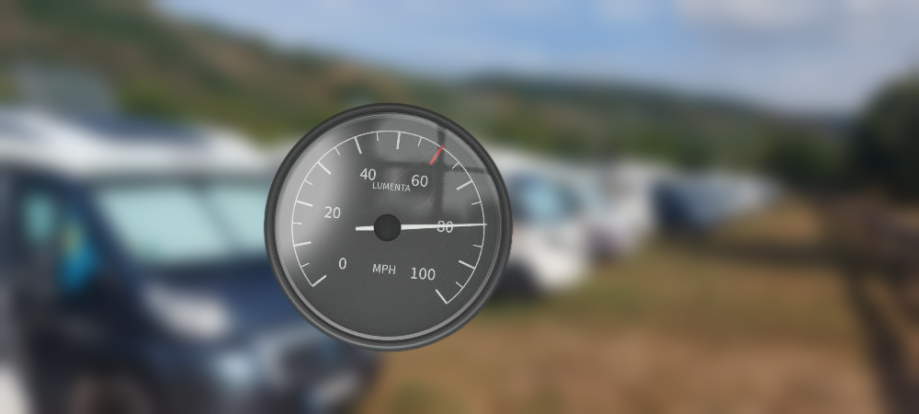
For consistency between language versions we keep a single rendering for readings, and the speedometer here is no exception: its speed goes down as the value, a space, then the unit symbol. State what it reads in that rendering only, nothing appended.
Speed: 80 mph
